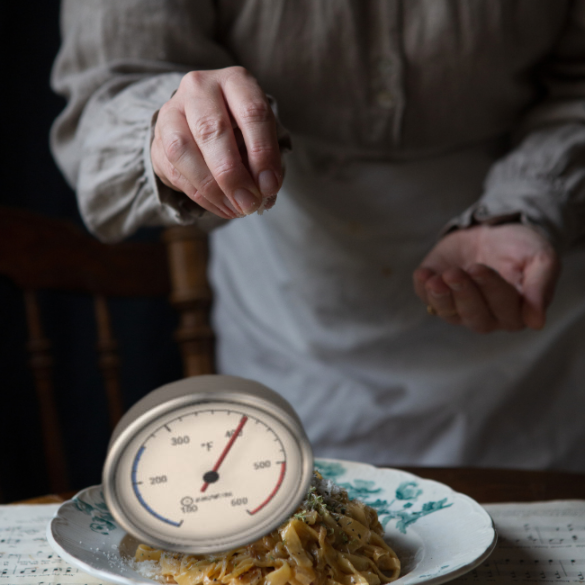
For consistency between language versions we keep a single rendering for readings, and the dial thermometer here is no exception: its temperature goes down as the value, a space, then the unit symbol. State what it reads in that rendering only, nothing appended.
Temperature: 400 °F
